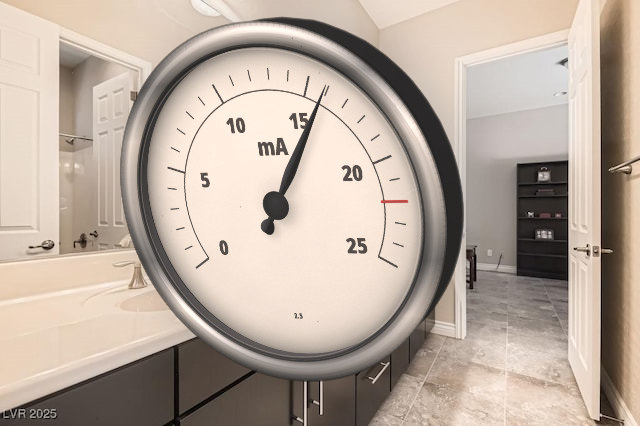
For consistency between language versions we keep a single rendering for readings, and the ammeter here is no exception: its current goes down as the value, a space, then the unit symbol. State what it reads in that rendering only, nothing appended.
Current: 16 mA
